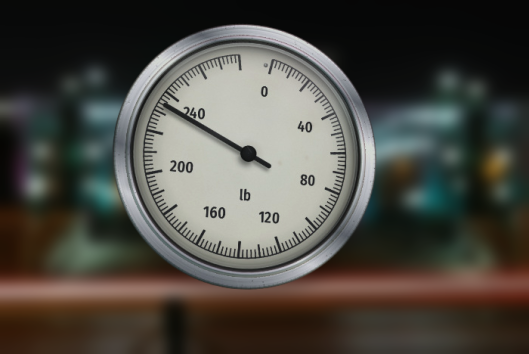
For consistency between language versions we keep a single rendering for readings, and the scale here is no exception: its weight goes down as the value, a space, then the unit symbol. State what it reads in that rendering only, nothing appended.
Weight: 234 lb
